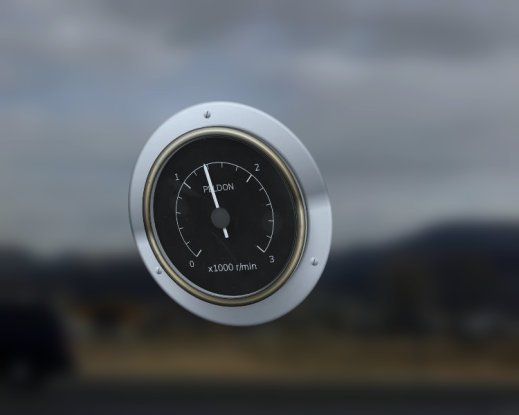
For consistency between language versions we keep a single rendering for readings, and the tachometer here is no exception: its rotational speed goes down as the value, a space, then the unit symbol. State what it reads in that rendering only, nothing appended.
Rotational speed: 1400 rpm
